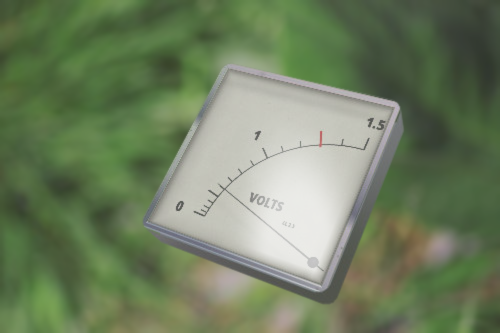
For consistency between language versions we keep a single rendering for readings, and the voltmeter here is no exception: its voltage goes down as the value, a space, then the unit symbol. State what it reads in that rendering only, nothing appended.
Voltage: 0.6 V
